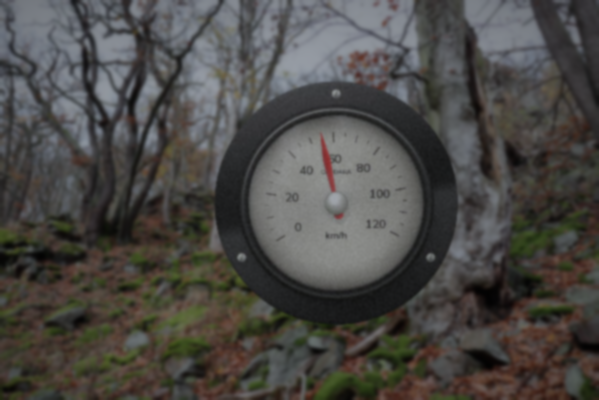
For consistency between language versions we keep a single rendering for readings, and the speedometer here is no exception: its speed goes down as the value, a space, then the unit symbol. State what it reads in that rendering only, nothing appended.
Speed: 55 km/h
